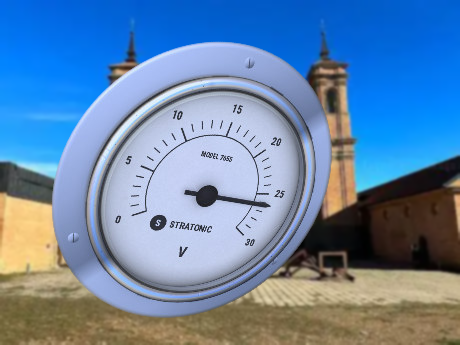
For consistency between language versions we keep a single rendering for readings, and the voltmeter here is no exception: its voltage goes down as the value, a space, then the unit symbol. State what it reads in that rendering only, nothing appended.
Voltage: 26 V
